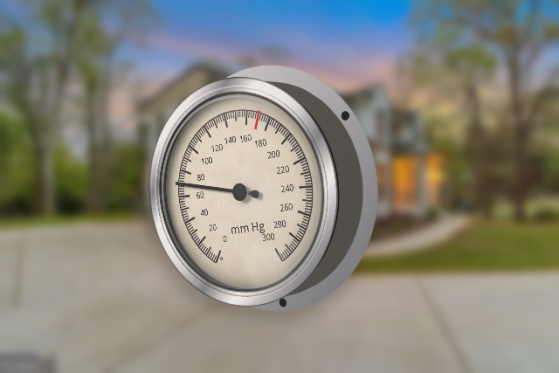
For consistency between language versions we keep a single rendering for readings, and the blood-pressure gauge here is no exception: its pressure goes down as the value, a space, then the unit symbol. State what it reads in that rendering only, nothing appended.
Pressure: 70 mmHg
